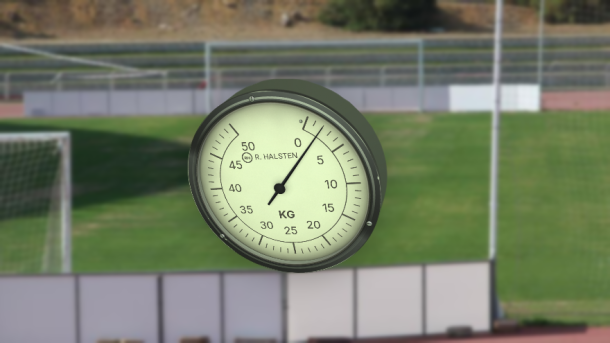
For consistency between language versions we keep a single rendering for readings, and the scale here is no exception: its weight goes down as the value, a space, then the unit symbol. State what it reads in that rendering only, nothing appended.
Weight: 2 kg
